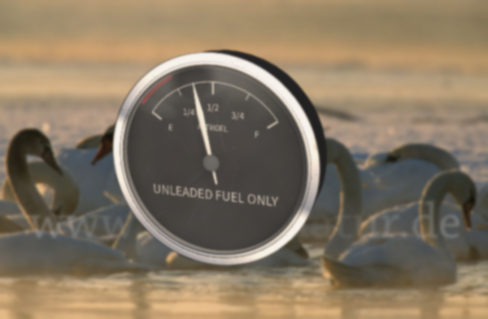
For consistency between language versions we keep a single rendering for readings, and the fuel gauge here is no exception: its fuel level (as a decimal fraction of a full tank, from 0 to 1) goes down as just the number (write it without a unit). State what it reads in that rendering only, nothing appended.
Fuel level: 0.375
